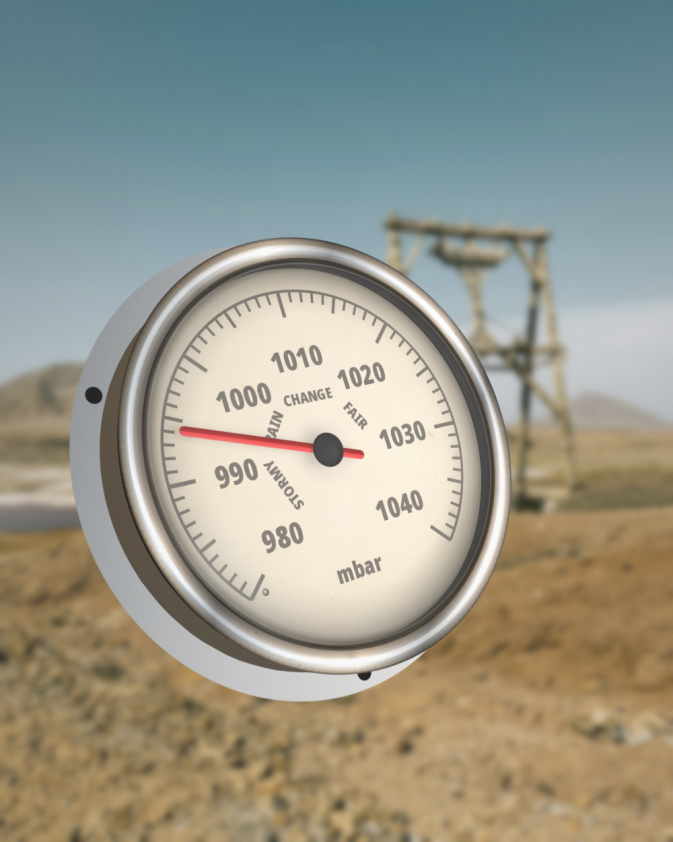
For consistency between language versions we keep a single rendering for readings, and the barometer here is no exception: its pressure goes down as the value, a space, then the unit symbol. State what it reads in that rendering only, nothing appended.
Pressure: 994 mbar
